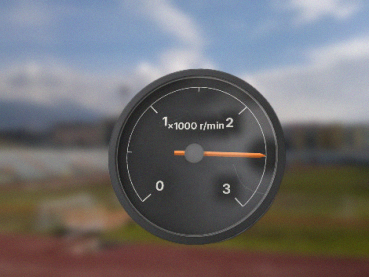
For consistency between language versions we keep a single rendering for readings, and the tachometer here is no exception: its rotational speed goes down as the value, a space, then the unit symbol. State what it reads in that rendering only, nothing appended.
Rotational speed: 2500 rpm
